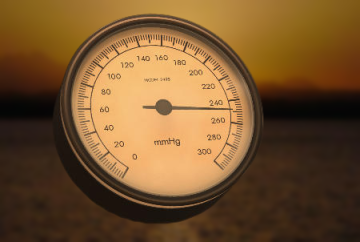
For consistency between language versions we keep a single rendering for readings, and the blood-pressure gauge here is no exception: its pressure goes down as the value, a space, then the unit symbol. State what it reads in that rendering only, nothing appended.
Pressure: 250 mmHg
